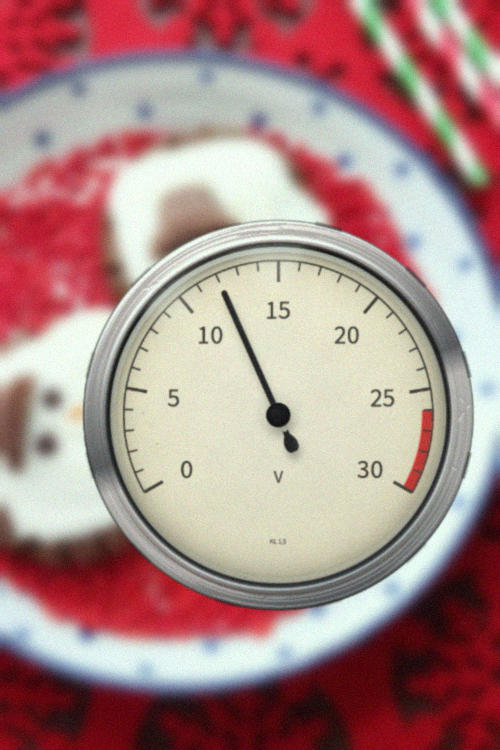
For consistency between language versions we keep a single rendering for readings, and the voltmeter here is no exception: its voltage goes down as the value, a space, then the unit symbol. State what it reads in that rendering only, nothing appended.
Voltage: 12 V
